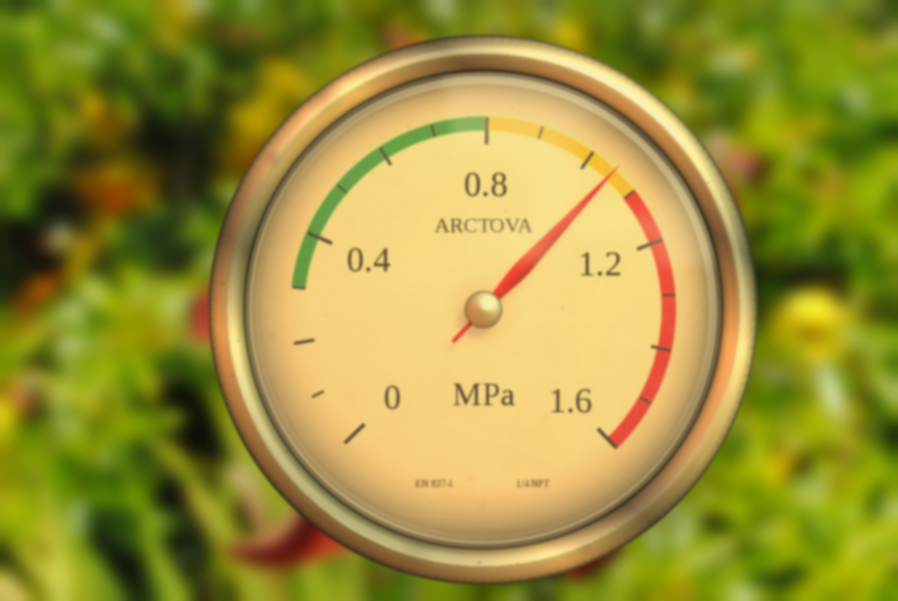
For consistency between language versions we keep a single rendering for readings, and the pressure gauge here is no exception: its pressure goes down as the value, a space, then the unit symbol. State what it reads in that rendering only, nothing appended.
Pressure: 1.05 MPa
